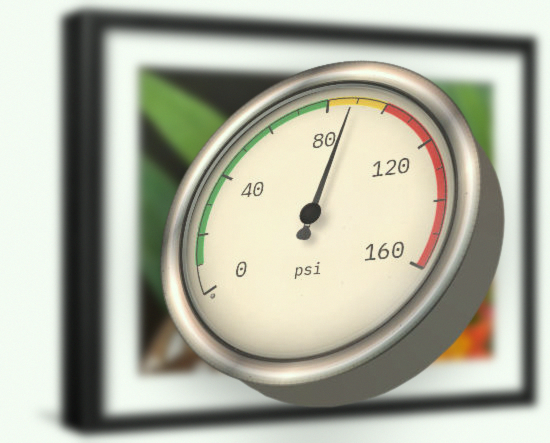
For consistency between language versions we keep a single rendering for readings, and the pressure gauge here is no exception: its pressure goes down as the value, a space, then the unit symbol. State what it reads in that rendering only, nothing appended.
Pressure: 90 psi
